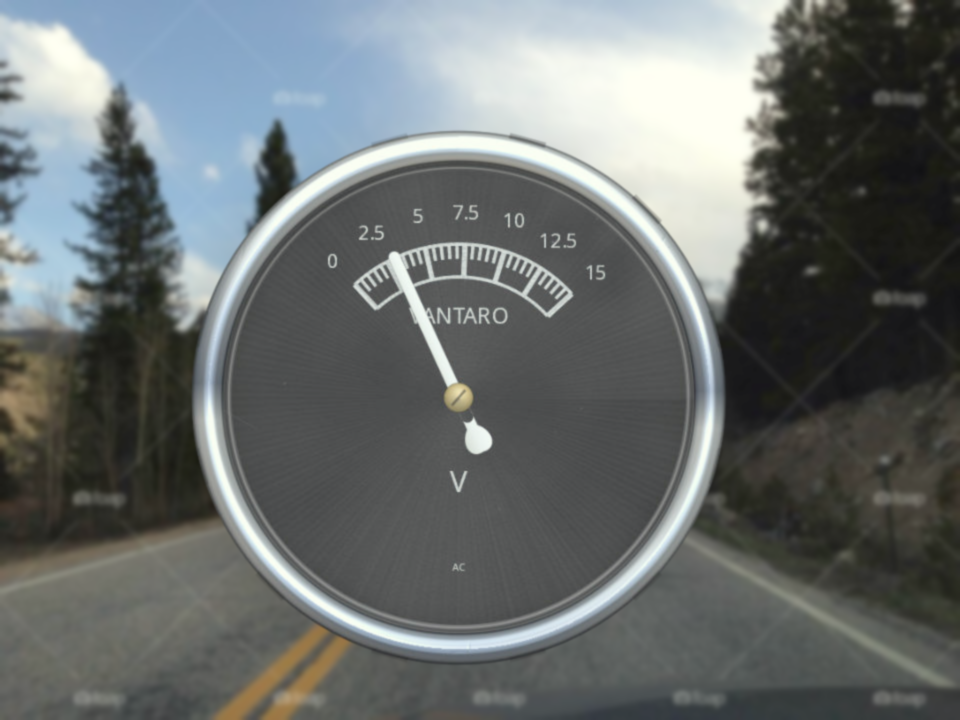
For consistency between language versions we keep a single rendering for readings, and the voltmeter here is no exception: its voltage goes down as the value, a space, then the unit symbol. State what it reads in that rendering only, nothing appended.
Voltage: 3 V
